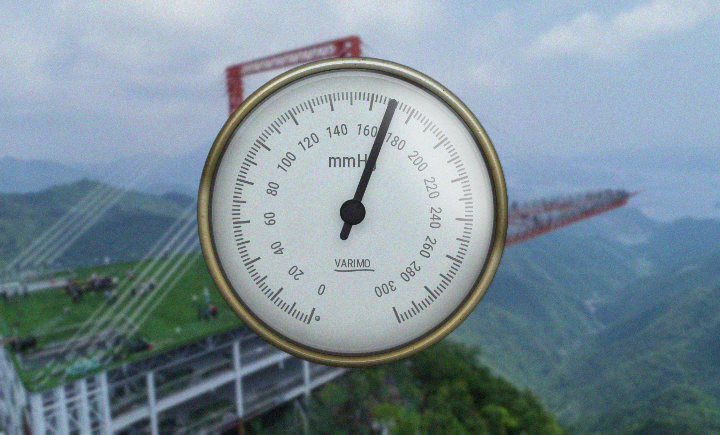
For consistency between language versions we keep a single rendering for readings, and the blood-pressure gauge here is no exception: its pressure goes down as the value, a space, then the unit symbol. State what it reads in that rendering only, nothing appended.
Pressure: 170 mmHg
